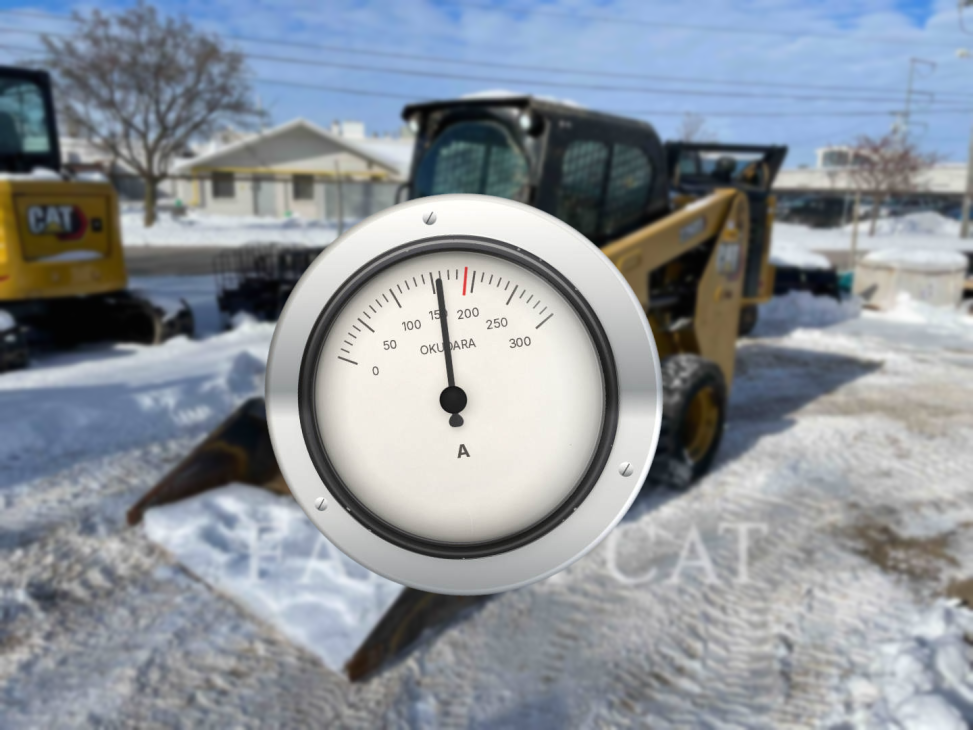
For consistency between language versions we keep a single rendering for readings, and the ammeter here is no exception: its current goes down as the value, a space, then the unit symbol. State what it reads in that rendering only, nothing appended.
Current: 160 A
